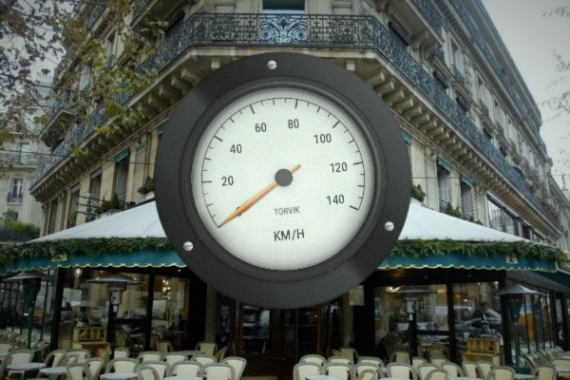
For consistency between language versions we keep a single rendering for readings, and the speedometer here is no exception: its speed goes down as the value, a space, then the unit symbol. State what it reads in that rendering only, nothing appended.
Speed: 0 km/h
